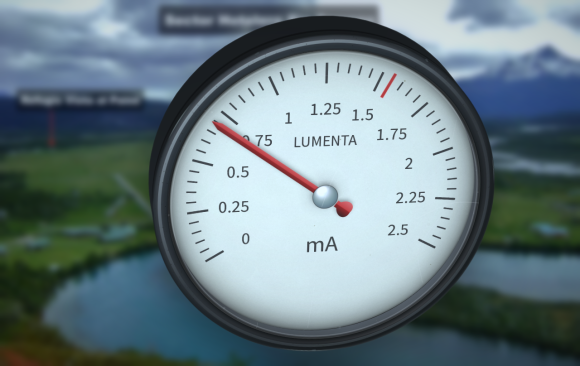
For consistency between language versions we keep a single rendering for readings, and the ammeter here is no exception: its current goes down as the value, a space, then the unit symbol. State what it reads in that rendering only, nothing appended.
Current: 0.7 mA
